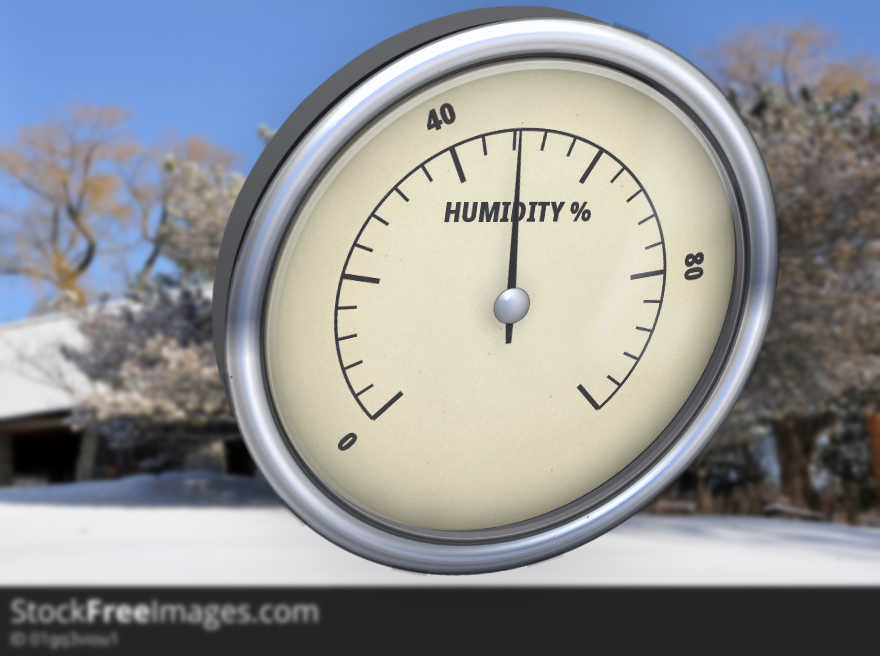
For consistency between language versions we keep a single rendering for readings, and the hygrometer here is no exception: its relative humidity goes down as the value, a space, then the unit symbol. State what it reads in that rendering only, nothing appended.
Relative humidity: 48 %
